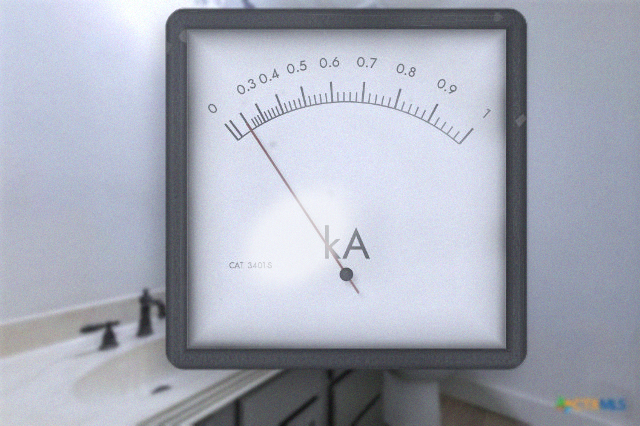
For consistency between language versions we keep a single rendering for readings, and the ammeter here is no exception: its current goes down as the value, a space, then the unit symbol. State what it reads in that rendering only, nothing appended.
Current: 0.2 kA
